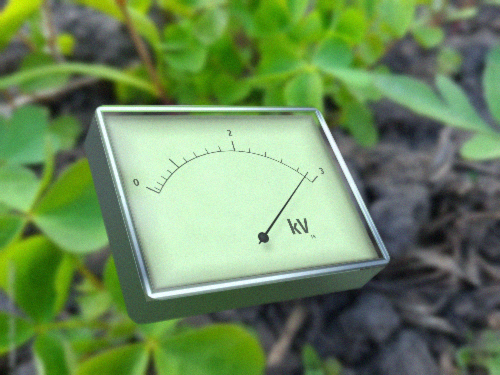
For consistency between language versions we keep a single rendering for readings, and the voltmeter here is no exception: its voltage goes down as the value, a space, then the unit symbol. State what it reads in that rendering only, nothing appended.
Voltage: 2.9 kV
